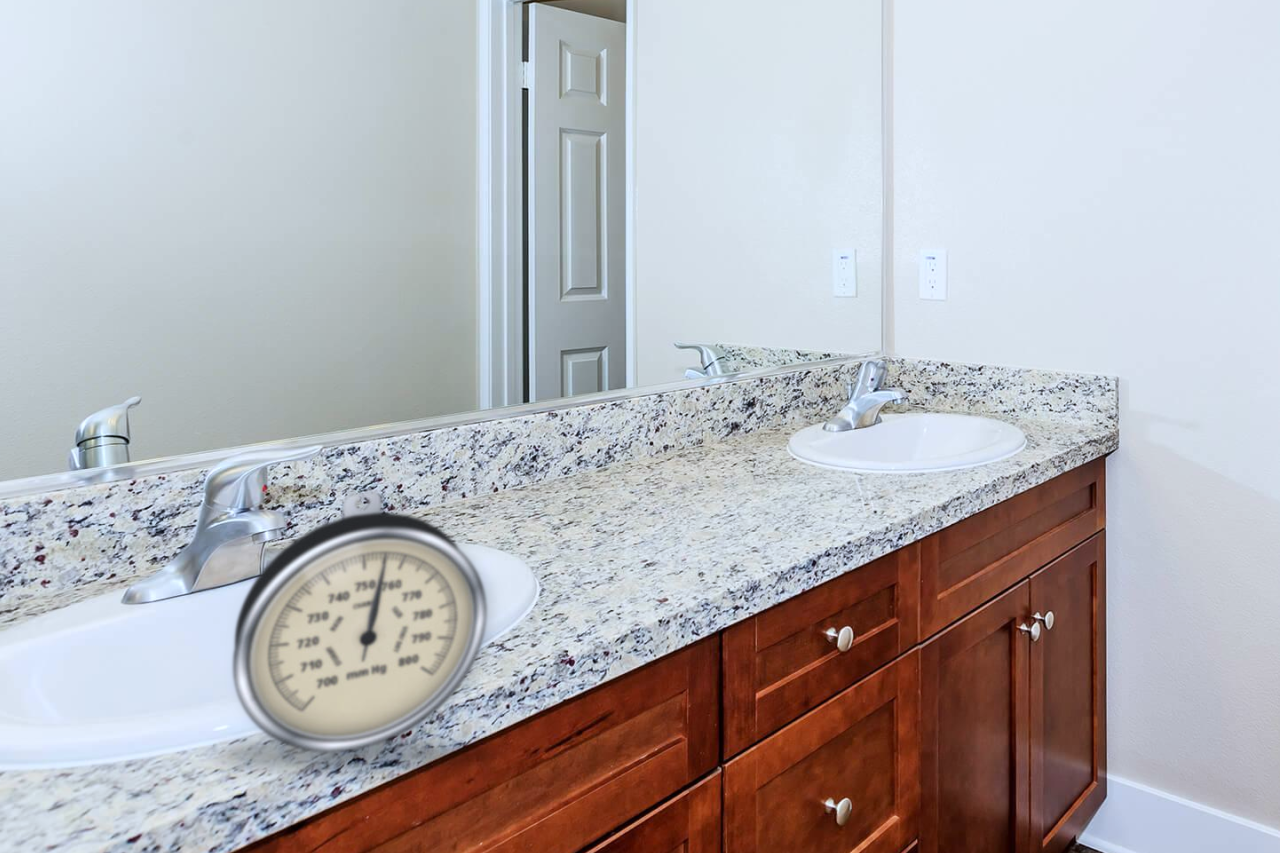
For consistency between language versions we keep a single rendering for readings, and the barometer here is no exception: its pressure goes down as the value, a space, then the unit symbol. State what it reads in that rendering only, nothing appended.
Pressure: 755 mmHg
